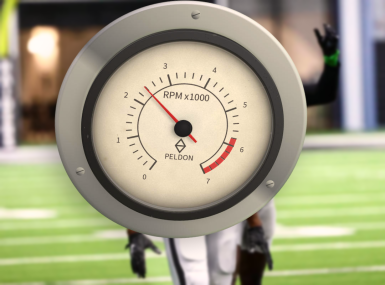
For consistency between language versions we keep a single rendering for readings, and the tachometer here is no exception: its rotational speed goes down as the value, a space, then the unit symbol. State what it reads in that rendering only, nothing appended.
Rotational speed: 2400 rpm
